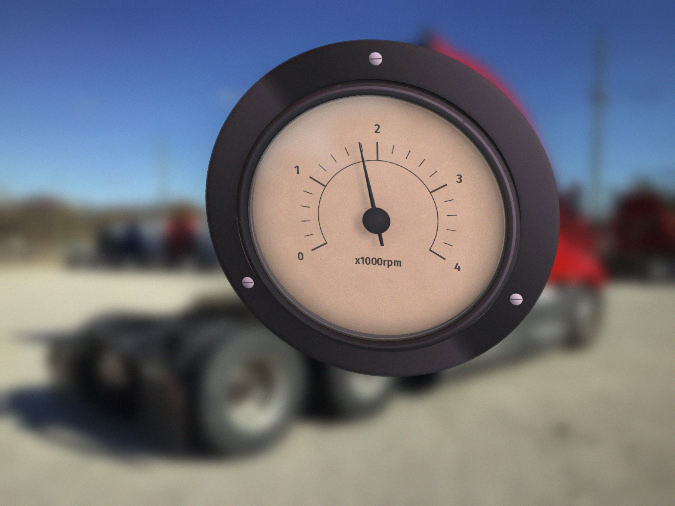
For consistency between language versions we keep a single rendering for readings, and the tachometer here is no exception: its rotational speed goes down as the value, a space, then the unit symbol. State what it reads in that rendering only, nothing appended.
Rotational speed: 1800 rpm
